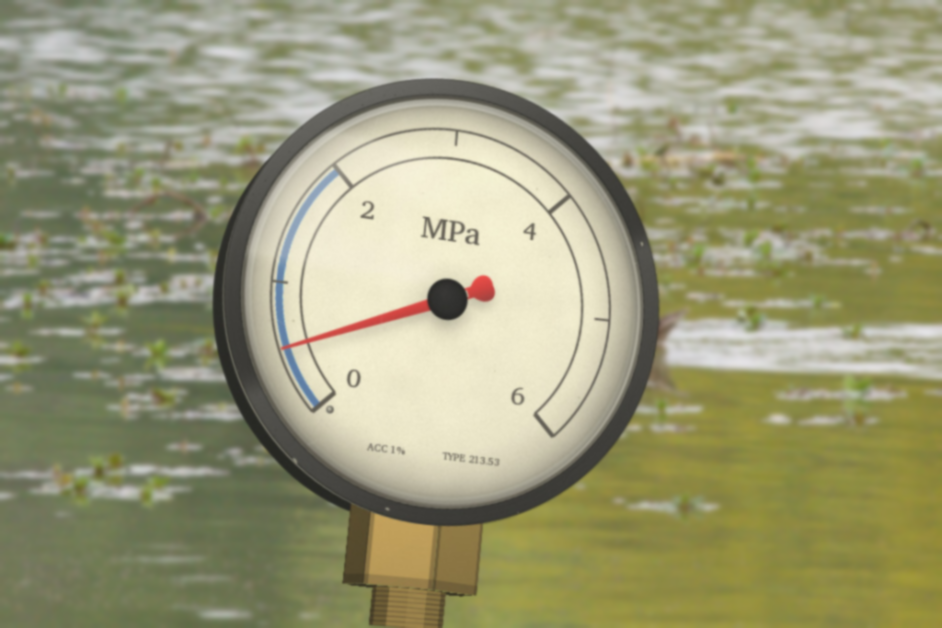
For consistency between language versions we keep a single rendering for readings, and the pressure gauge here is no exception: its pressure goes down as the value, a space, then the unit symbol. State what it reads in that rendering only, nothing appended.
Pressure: 0.5 MPa
